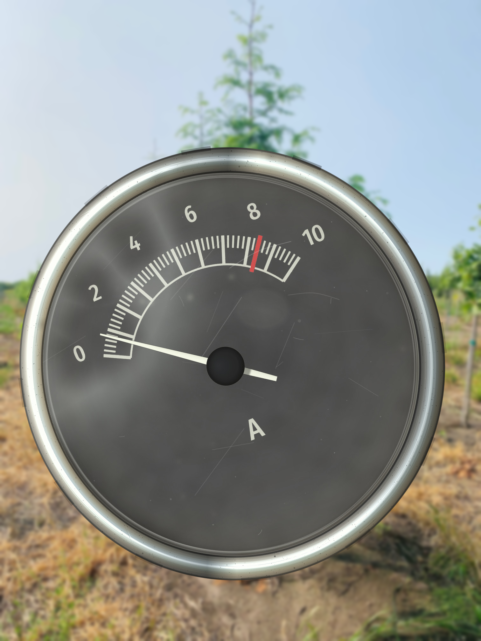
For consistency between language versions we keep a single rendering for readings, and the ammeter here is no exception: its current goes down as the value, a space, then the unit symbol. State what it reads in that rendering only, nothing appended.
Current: 0.8 A
